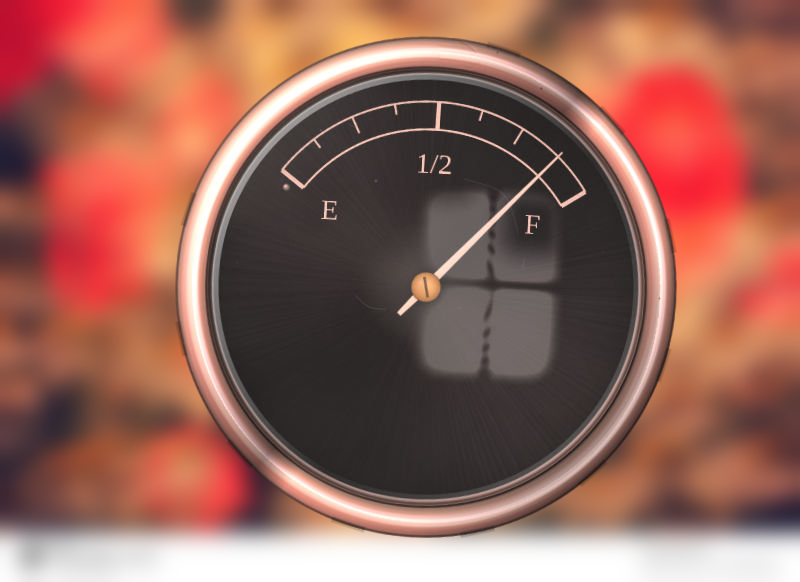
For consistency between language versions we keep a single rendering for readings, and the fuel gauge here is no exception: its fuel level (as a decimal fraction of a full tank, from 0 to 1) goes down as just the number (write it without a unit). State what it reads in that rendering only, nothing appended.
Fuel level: 0.875
